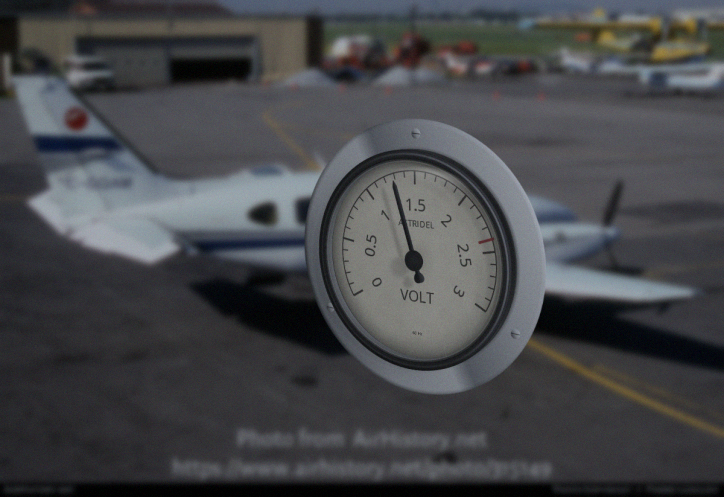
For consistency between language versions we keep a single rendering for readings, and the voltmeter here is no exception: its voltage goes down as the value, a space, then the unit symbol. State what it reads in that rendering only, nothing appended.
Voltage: 1.3 V
